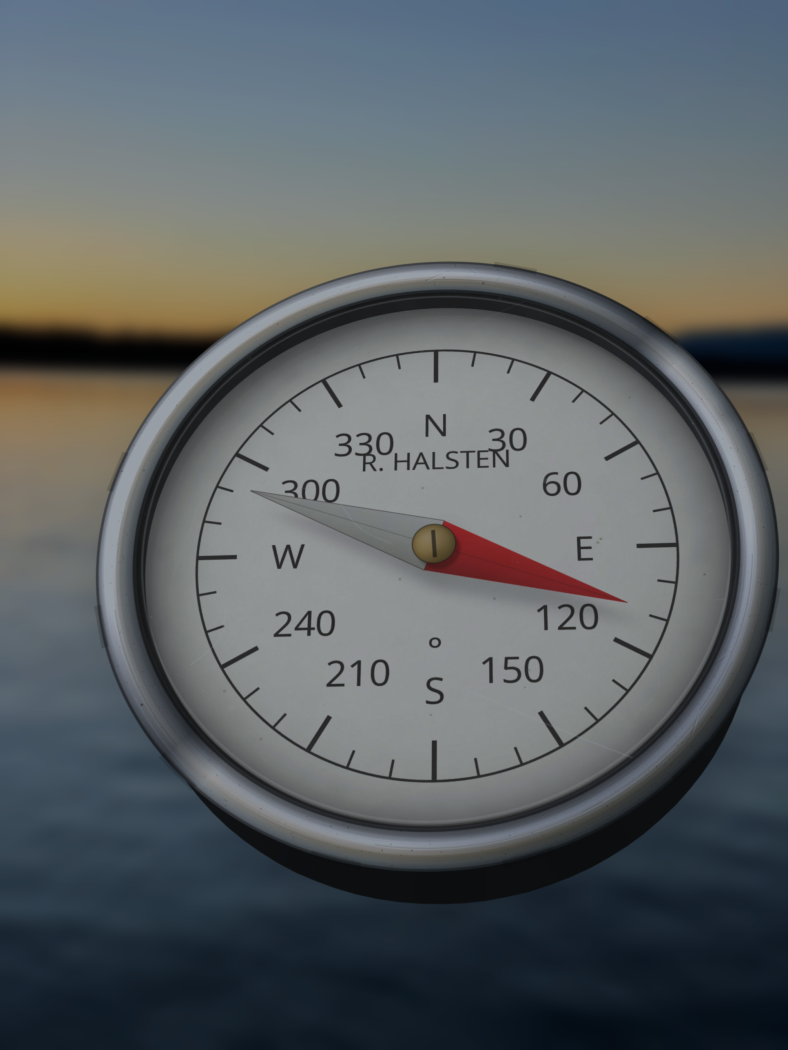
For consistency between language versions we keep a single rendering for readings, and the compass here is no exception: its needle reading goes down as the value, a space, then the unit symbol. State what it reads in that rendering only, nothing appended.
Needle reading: 110 °
